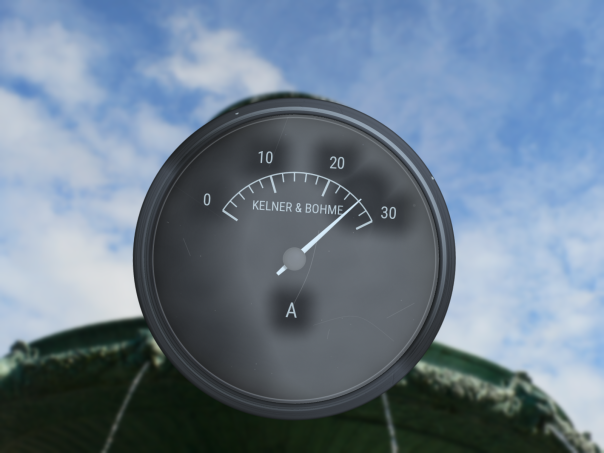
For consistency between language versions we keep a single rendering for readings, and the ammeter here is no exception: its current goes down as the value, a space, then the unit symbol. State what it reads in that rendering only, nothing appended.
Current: 26 A
